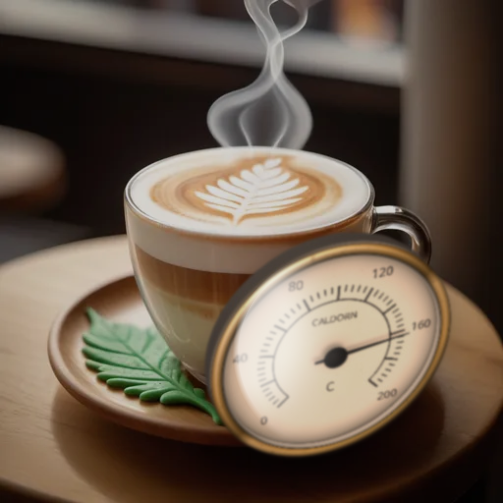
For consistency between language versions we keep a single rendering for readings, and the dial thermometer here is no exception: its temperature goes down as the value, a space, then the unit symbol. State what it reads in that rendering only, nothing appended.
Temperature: 160 °C
